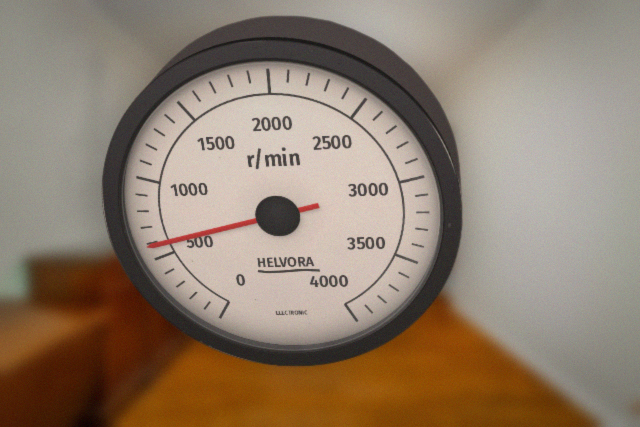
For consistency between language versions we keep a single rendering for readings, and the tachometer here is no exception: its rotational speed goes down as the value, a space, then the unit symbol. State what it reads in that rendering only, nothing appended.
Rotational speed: 600 rpm
